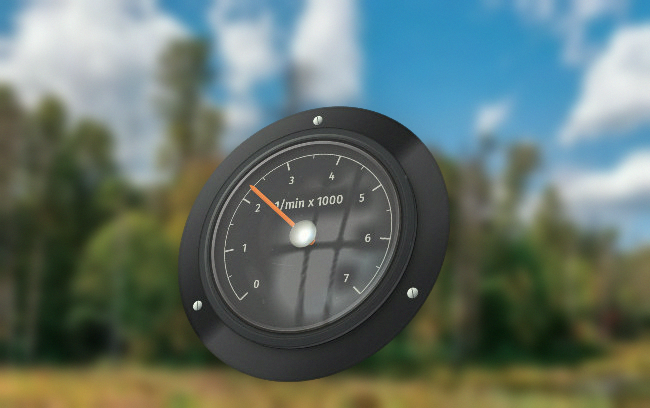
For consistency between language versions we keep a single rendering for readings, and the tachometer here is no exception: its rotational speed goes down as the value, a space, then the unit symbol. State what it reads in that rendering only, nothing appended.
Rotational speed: 2250 rpm
